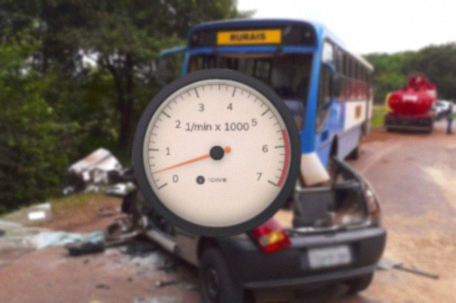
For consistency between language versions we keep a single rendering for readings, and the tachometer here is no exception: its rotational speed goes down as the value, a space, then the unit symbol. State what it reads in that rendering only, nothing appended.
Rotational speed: 400 rpm
